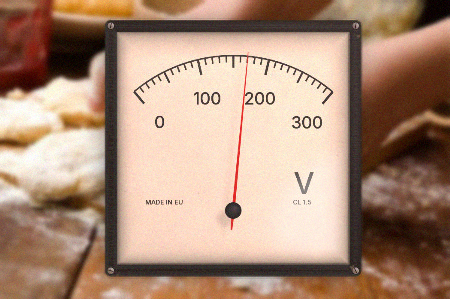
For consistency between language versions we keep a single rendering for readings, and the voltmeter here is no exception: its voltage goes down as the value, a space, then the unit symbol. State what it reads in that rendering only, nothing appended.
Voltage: 170 V
